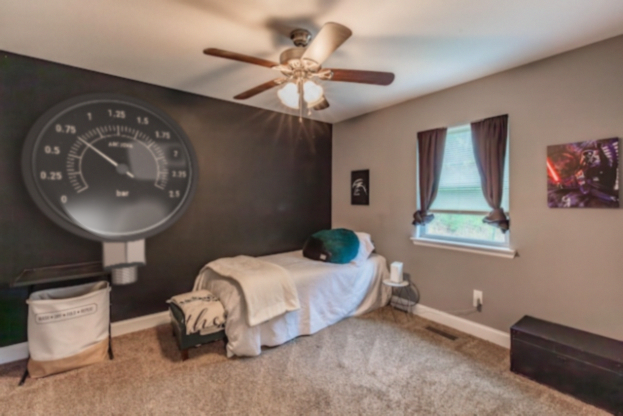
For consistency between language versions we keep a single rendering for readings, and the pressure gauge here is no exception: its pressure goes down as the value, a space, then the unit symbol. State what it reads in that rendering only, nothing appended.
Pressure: 0.75 bar
